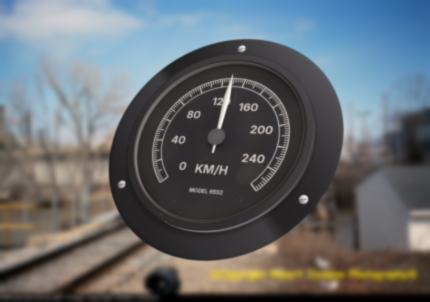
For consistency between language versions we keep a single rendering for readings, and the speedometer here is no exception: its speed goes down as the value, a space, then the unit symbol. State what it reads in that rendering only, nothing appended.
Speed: 130 km/h
